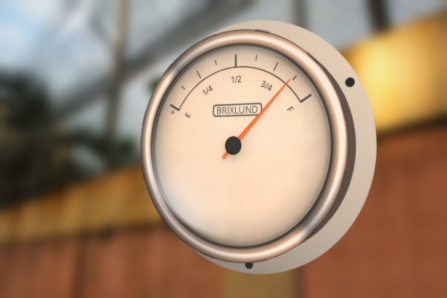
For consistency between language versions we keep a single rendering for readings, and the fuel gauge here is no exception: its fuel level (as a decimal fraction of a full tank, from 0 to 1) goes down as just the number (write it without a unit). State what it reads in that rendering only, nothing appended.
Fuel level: 0.875
